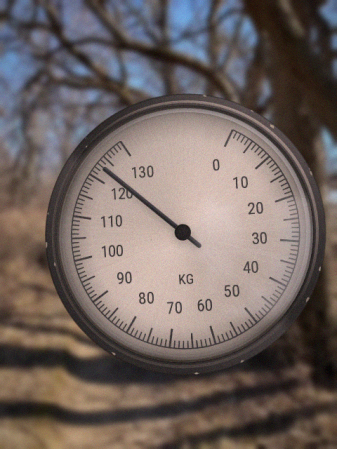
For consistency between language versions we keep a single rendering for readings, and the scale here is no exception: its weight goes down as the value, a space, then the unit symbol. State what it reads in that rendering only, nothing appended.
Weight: 123 kg
